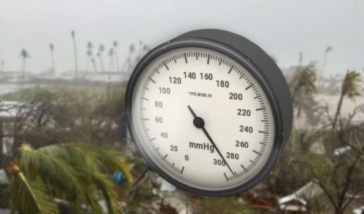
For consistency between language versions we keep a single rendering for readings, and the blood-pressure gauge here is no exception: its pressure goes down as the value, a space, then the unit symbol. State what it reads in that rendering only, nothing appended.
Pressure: 290 mmHg
